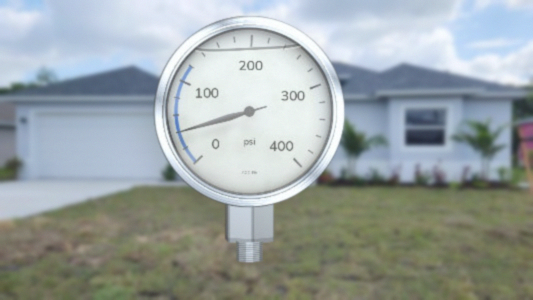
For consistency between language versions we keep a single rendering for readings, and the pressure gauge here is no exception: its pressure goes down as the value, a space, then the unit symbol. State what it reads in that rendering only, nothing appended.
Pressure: 40 psi
